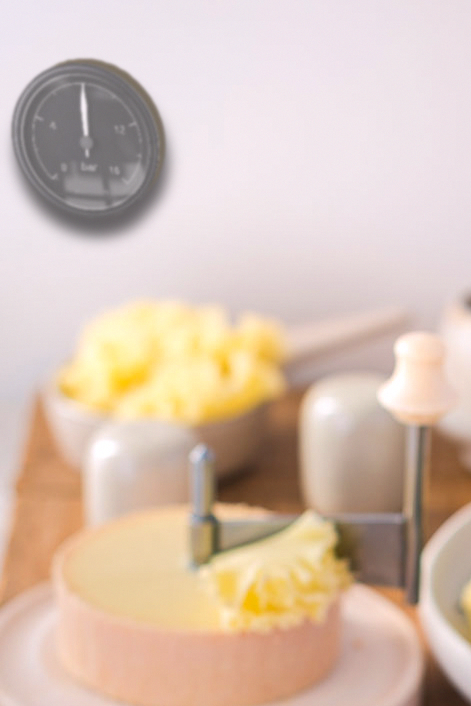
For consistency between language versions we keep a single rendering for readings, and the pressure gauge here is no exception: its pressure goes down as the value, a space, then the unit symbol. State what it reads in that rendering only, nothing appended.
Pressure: 8 bar
